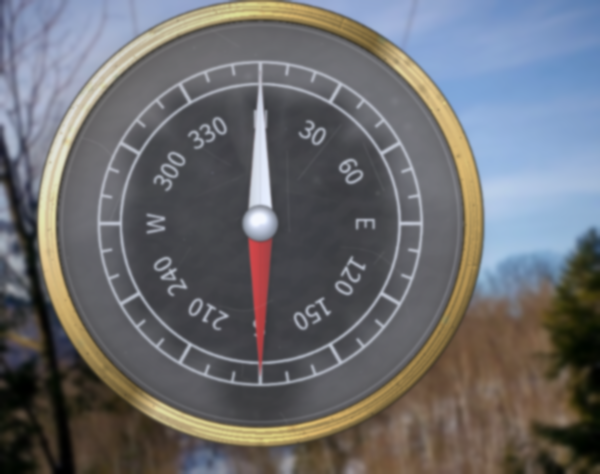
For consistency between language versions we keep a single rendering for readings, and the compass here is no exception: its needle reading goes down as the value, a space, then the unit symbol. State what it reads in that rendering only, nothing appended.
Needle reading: 180 °
